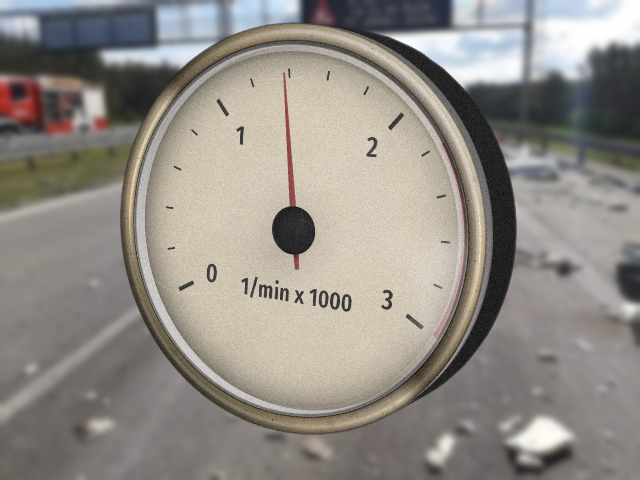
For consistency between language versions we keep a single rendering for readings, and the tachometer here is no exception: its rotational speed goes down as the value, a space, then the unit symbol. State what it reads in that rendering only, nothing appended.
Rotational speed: 1400 rpm
